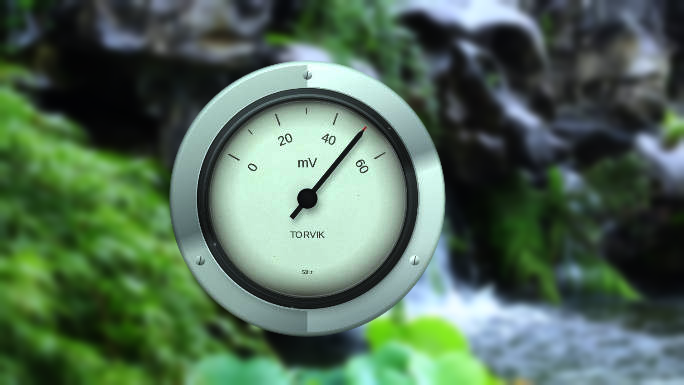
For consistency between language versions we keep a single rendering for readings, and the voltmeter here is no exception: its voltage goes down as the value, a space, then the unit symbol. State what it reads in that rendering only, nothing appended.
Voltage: 50 mV
